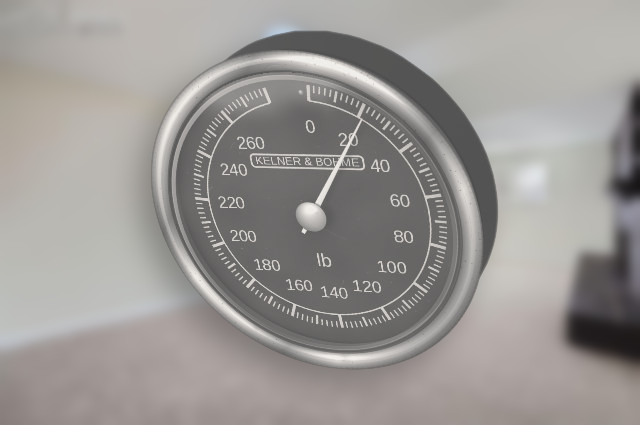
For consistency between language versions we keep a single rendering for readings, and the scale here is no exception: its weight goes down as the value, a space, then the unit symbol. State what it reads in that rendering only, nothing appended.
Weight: 22 lb
